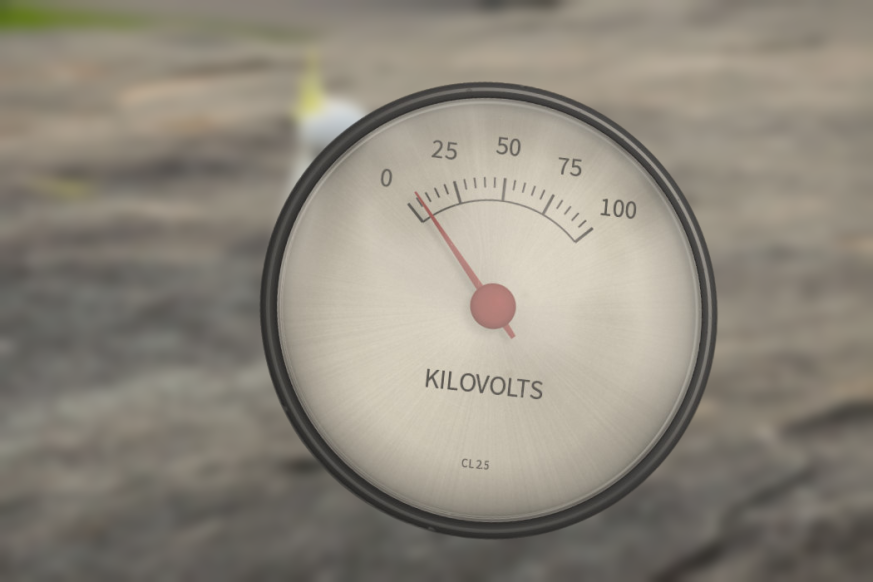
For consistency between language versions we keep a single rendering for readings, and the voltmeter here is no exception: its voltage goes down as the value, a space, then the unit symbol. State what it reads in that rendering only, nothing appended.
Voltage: 5 kV
